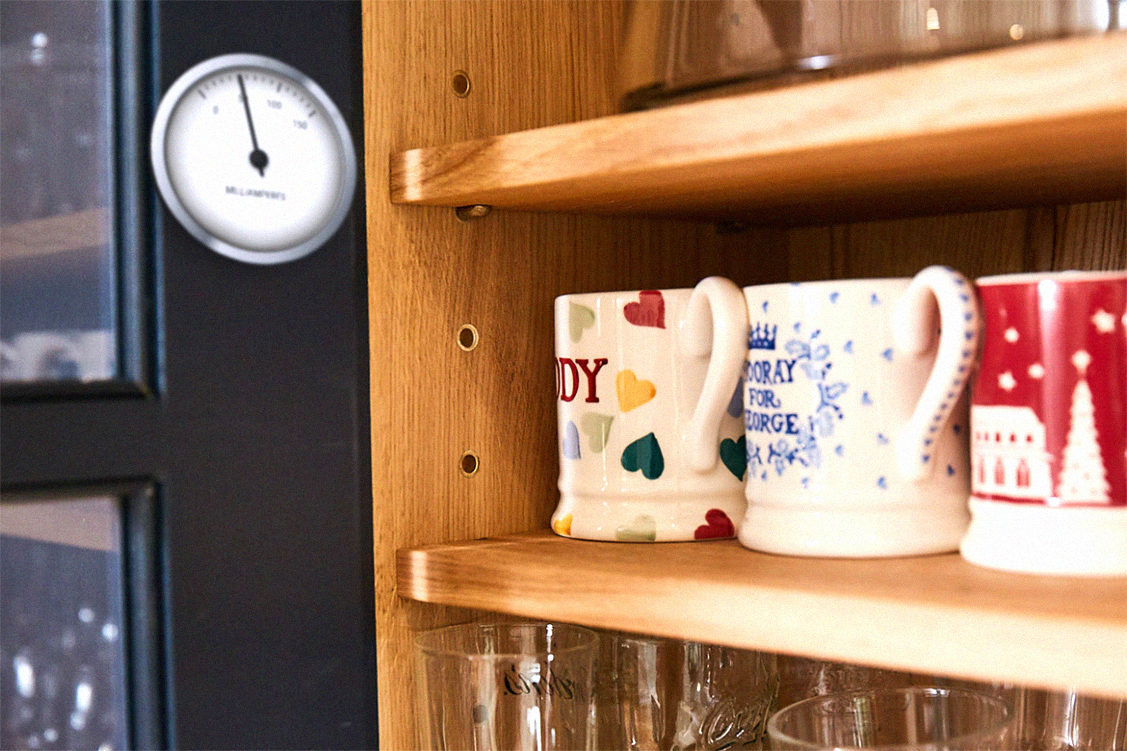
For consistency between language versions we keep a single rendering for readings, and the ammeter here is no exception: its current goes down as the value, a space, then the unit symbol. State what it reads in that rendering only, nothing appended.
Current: 50 mA
